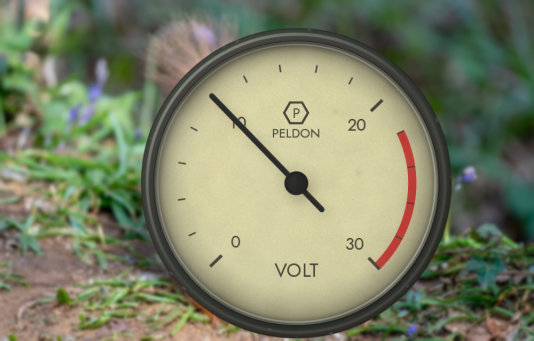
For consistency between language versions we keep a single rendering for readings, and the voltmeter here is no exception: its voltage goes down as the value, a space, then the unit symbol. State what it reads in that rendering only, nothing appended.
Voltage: 10 V
